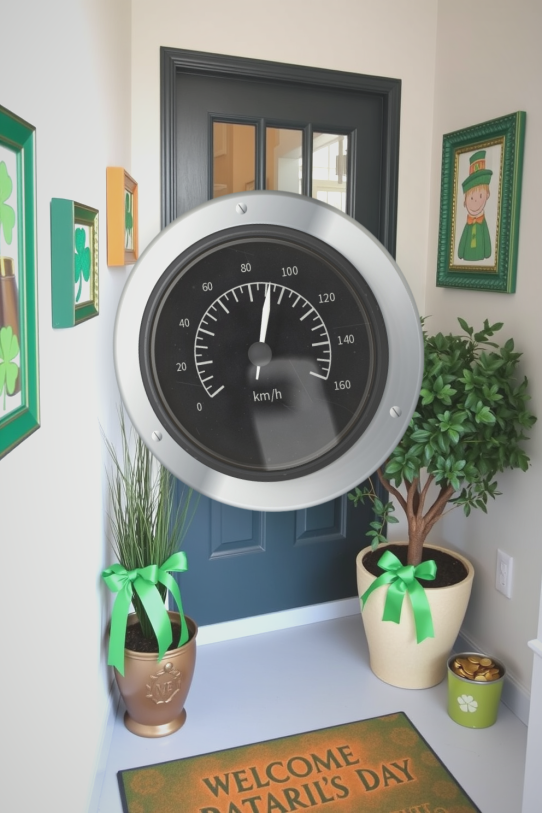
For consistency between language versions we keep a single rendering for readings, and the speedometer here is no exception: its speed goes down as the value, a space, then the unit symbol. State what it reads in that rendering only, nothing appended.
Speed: 92.5 km/h
